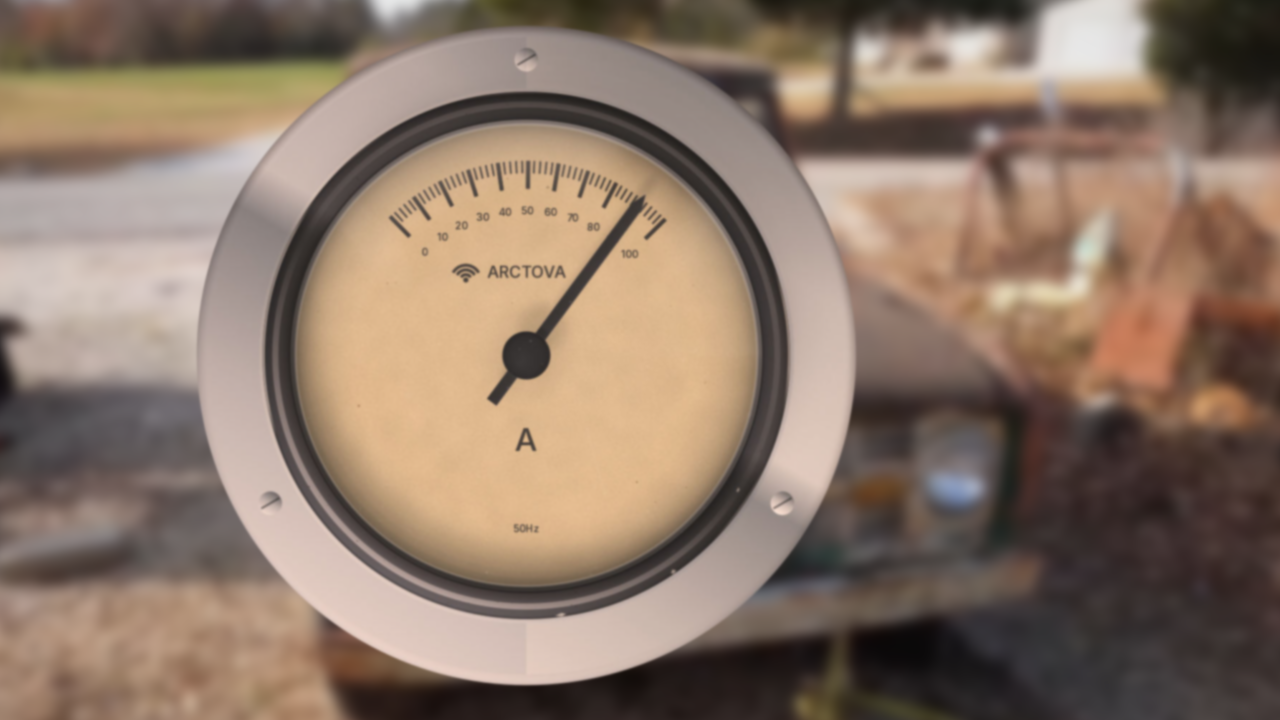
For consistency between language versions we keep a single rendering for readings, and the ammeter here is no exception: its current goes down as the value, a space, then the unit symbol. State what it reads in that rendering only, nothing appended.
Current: 90 A
